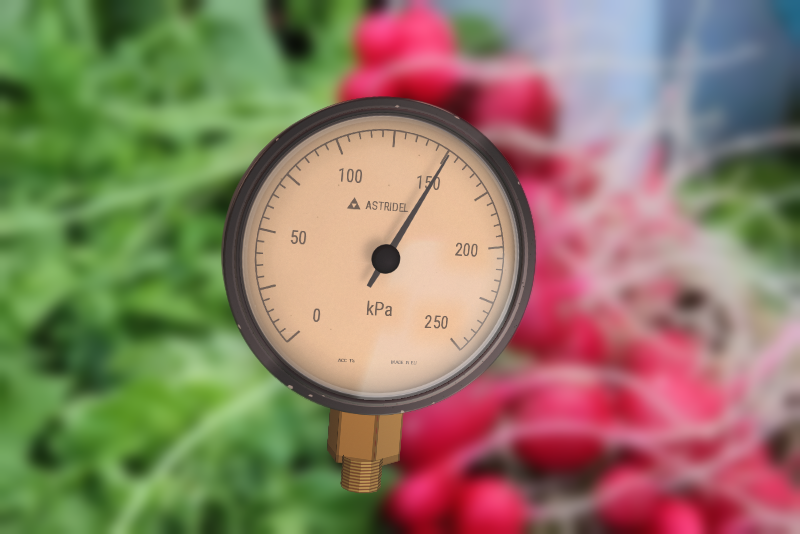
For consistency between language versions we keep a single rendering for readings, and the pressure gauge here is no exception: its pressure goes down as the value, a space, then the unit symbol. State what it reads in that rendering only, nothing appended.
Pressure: 150 kPa
